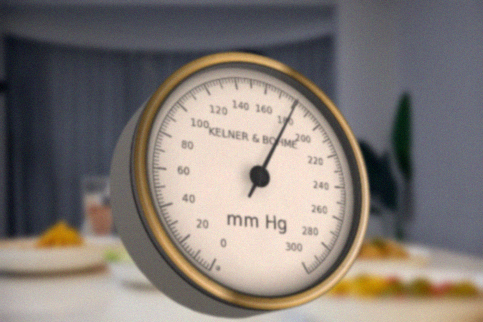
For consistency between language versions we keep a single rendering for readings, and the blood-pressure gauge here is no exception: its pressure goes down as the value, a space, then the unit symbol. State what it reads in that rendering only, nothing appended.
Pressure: 180 mmHg
